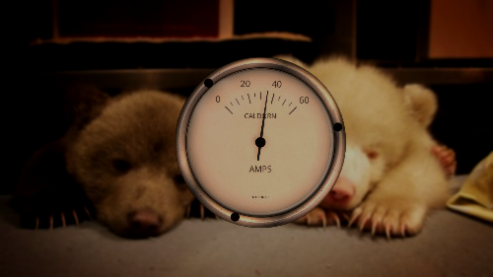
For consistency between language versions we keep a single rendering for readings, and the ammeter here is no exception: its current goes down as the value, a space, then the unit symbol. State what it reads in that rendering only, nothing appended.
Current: 35 A
